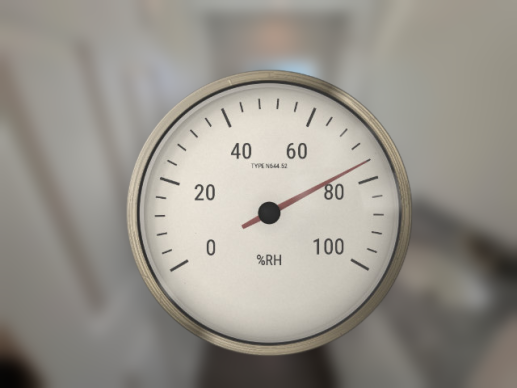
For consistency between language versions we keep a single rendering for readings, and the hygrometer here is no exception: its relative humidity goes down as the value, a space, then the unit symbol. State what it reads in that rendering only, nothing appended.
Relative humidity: 76 %
